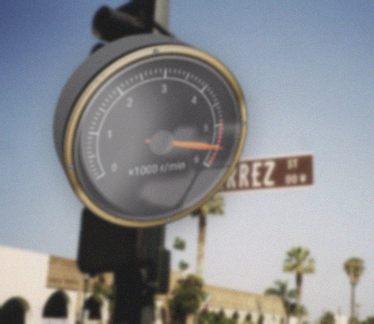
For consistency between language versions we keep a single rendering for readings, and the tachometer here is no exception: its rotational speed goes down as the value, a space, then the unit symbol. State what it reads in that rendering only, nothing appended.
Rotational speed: 5500 rpm
